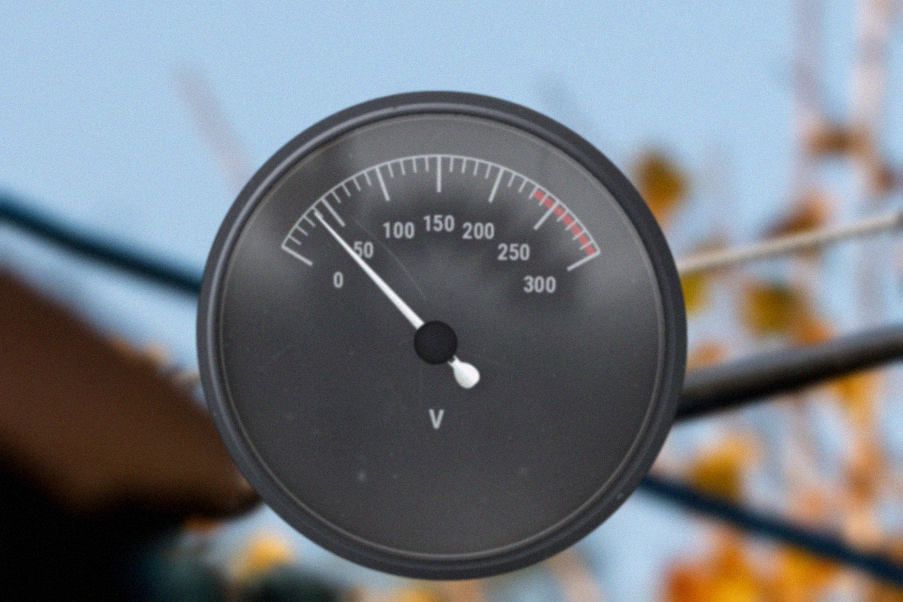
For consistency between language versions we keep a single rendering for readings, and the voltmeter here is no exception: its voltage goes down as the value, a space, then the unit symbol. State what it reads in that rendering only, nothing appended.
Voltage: 40 V
